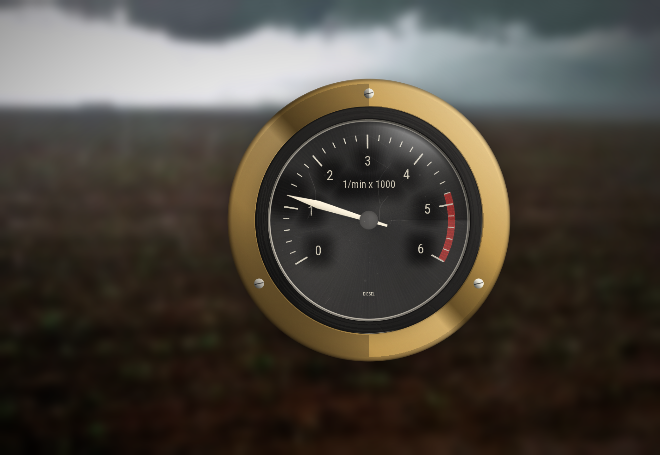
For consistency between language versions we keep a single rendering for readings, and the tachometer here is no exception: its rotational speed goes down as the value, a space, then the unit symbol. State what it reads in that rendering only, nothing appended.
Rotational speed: 1200 rpm
